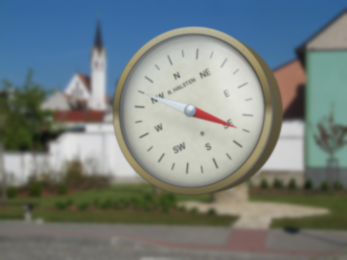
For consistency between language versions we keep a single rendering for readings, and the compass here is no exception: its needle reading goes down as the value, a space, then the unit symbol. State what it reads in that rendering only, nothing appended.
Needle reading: 135 °
